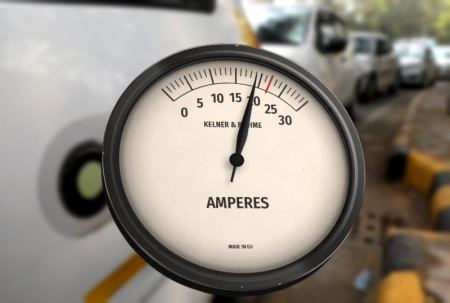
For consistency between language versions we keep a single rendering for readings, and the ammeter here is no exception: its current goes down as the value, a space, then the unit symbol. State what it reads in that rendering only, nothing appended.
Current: 19 A
